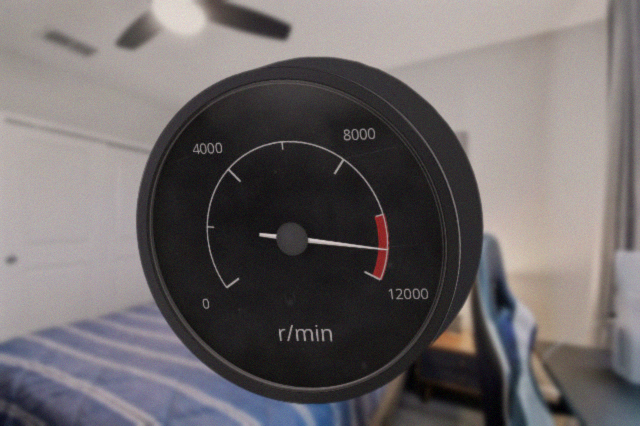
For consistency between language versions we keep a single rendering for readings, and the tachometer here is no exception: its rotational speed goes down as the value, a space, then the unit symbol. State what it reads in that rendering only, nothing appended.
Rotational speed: 11000 rpm
